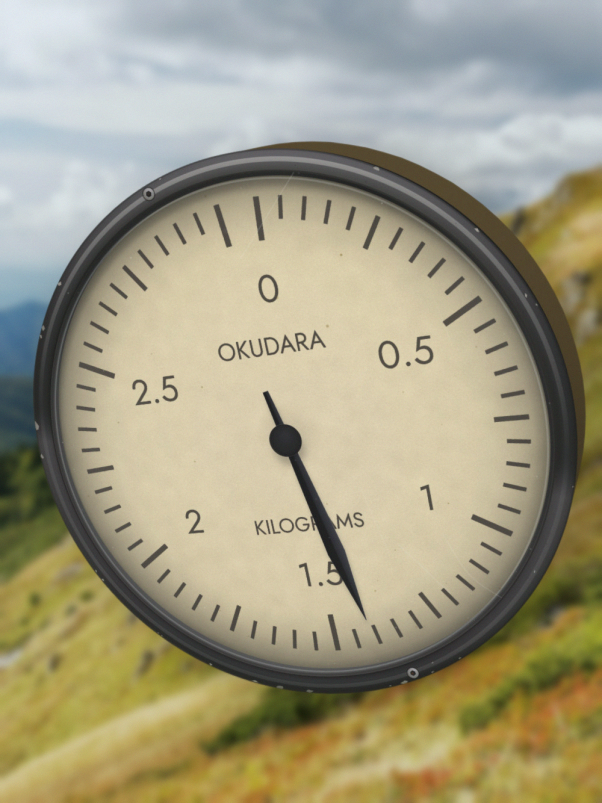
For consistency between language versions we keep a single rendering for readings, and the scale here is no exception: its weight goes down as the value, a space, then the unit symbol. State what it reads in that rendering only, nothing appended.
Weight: 1.4 kg
